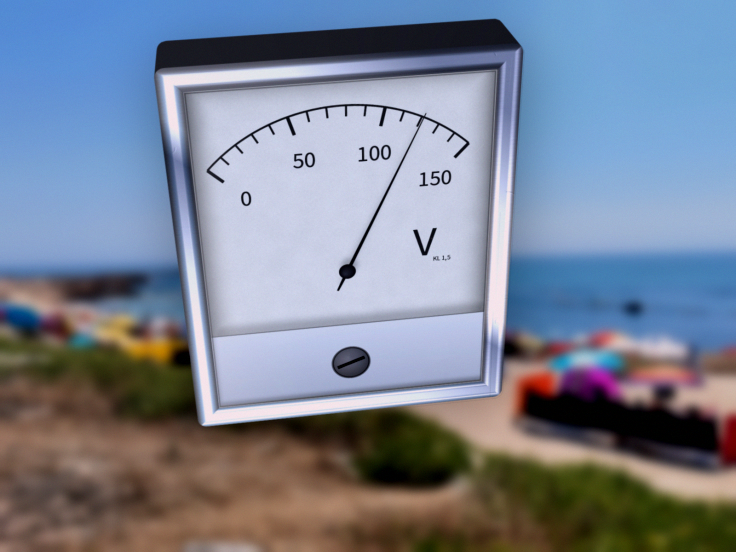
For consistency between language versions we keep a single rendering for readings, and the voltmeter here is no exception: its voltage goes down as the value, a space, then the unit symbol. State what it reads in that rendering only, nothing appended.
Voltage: 120 V
